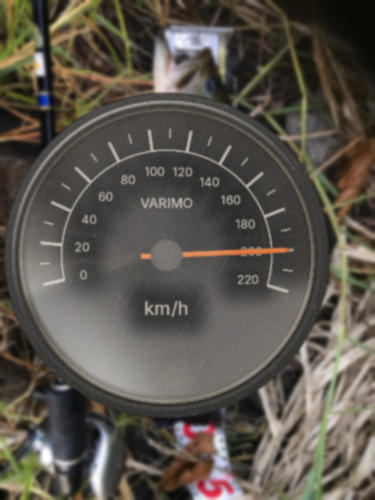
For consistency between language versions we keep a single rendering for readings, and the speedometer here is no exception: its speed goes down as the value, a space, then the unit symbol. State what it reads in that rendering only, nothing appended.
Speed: 200 km/h
